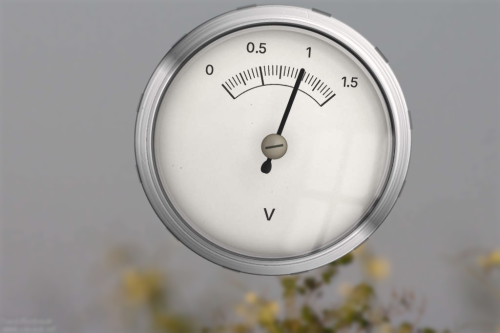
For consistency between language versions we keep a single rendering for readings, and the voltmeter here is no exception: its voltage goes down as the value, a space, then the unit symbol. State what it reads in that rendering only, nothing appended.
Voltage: 1 V
